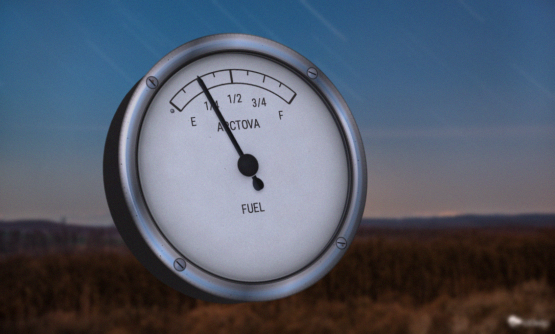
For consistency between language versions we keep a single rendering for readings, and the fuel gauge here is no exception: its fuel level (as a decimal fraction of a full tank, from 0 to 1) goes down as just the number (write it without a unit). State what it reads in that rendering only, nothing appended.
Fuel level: 0.25
